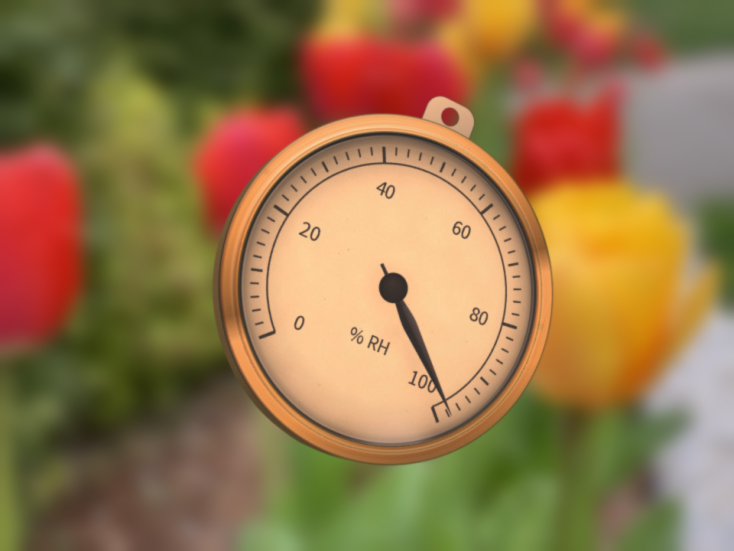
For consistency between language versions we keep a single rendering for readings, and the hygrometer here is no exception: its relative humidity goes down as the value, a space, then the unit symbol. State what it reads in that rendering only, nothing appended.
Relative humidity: 98 %
